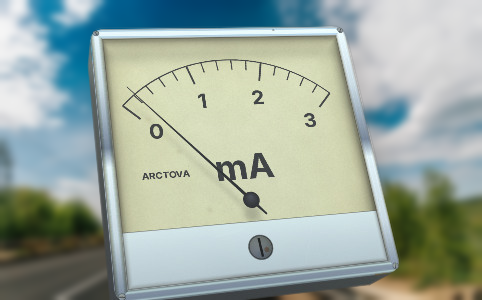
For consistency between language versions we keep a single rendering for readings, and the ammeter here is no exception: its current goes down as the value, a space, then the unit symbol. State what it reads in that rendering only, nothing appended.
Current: 0.2 mA
